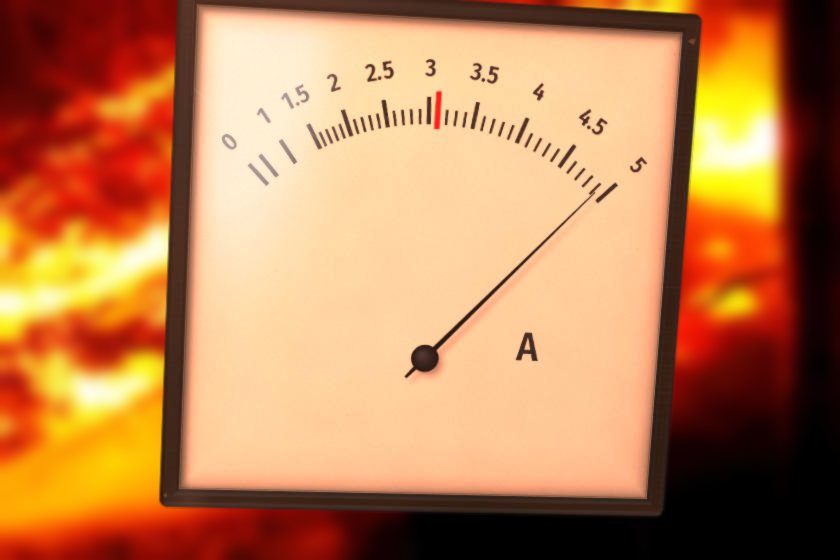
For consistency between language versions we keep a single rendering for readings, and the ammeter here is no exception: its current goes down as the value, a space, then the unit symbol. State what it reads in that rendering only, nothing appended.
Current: 4.9 A
